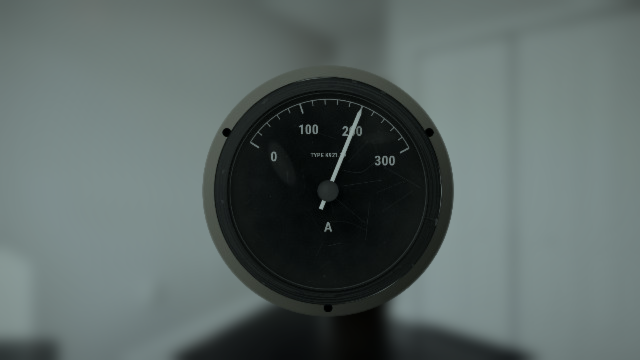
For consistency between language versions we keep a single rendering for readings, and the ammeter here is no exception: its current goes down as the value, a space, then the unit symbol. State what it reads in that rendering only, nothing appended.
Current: 200 A
